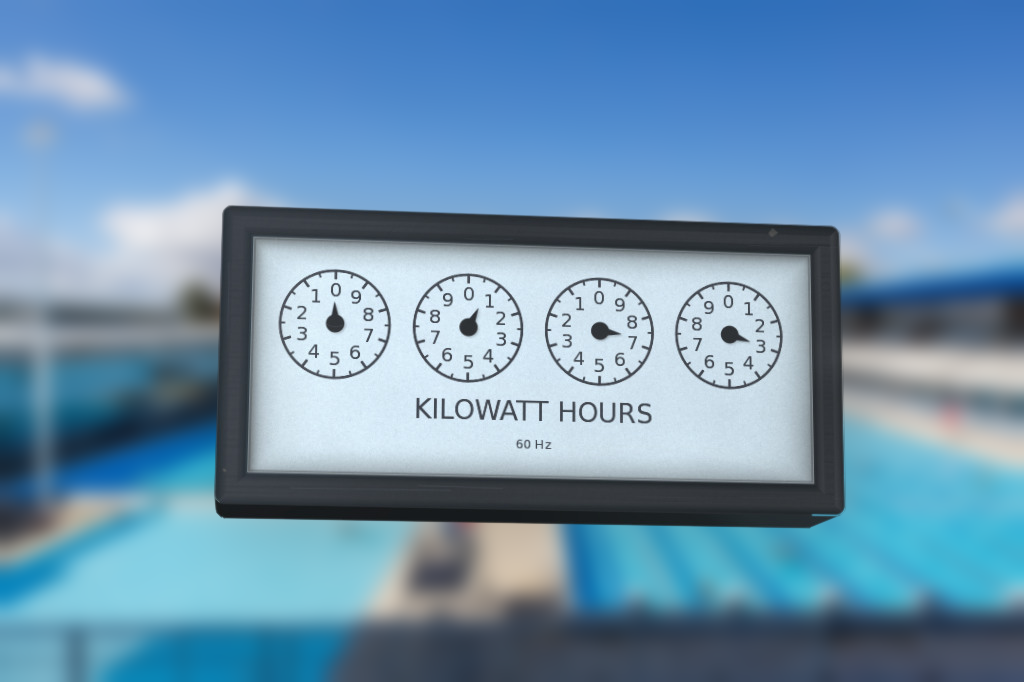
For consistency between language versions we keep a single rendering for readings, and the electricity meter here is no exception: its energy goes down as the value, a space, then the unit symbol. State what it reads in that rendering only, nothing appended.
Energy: 73 kWh
